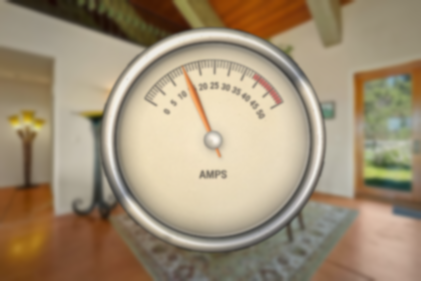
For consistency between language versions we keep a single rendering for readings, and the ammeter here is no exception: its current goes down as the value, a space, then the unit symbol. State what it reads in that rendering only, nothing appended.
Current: 15 A
